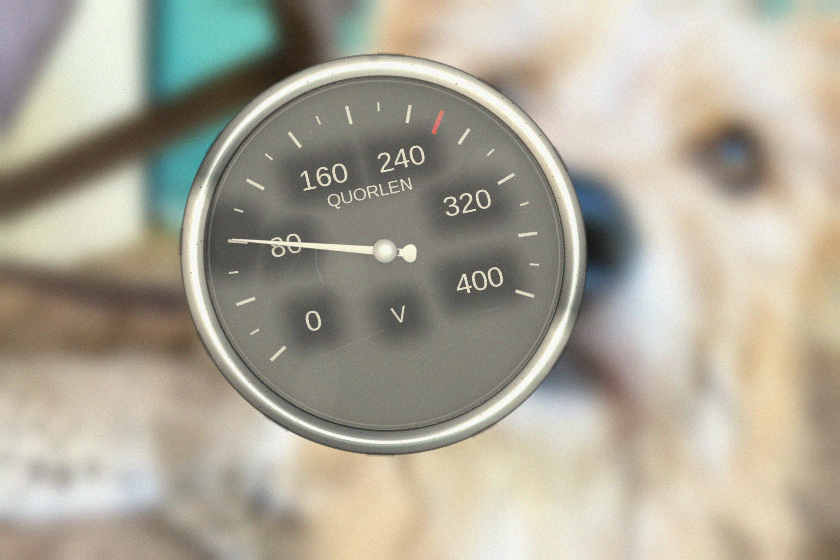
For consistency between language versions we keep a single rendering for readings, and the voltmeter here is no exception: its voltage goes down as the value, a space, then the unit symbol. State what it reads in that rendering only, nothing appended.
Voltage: 80 V
